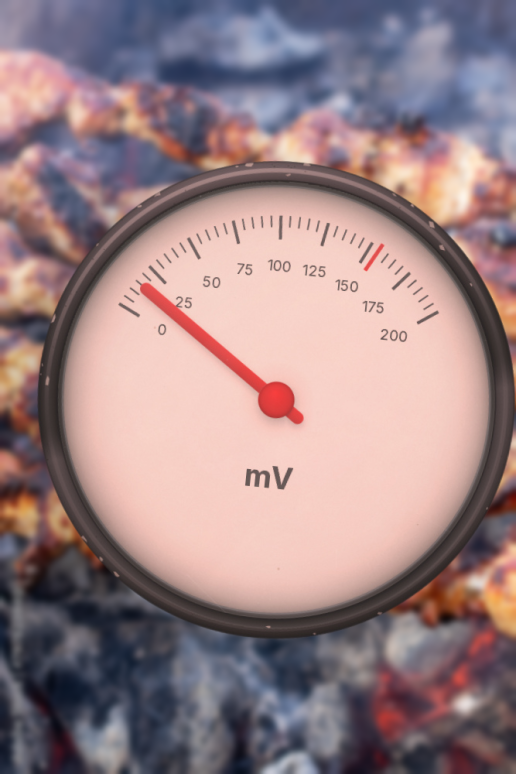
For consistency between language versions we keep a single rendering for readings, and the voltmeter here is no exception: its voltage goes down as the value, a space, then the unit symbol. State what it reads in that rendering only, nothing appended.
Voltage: 15 mV
